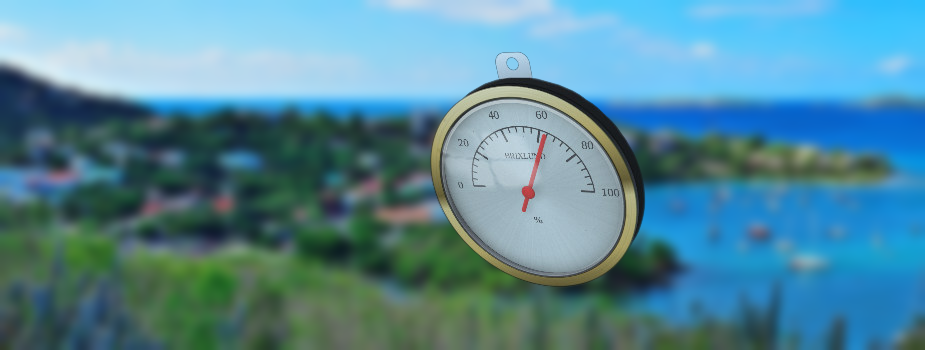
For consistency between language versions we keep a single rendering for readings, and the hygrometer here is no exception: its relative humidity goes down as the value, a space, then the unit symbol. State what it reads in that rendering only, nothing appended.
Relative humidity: 64 %
